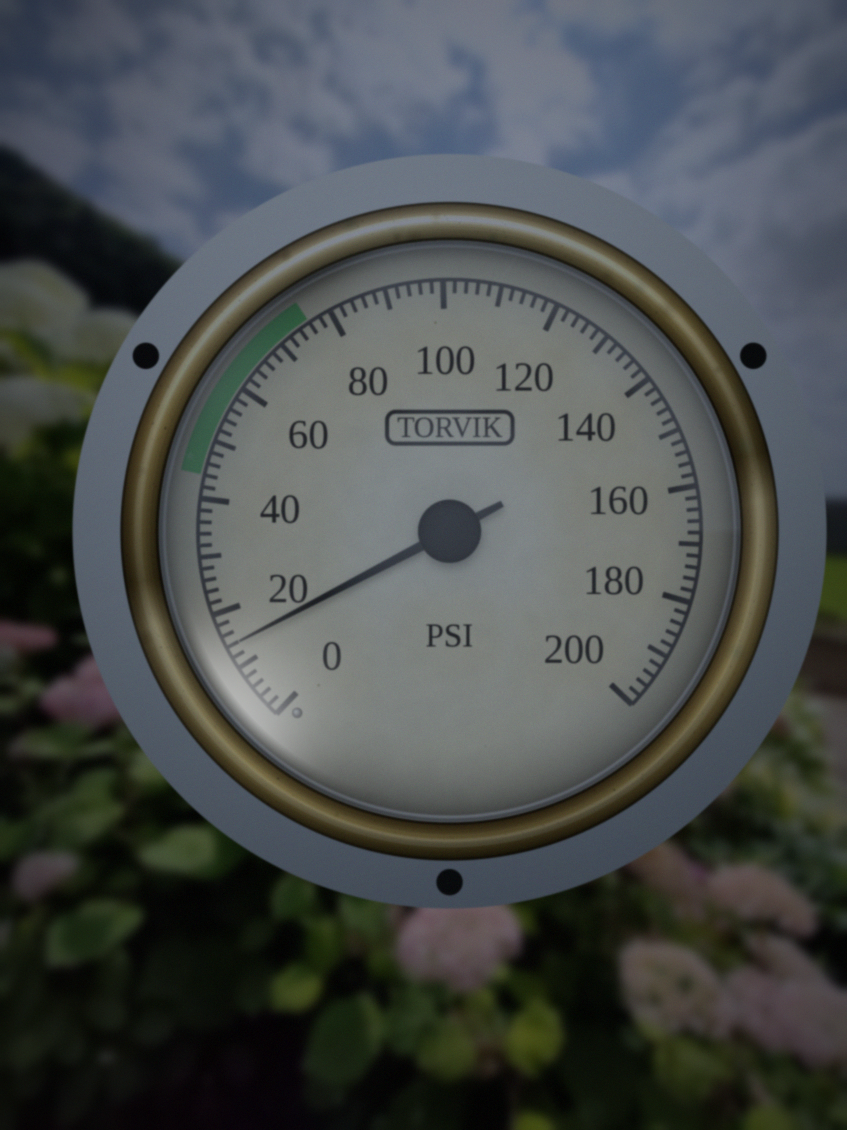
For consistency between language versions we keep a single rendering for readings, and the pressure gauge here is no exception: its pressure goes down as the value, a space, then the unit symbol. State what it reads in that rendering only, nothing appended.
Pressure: 14 psi
